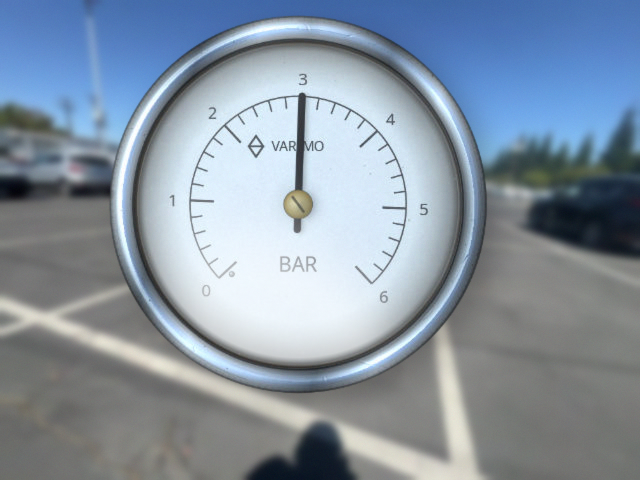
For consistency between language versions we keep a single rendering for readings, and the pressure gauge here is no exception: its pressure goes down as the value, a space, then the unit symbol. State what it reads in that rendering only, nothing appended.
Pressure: 3 bar
